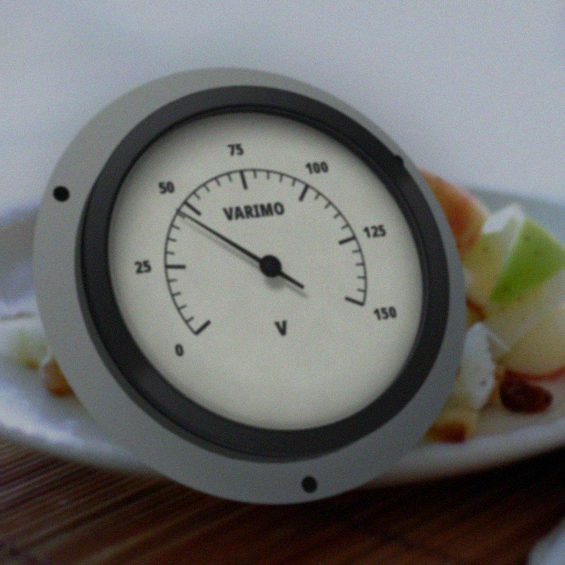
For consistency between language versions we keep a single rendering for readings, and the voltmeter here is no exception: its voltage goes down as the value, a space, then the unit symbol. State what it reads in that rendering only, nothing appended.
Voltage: 45 V
